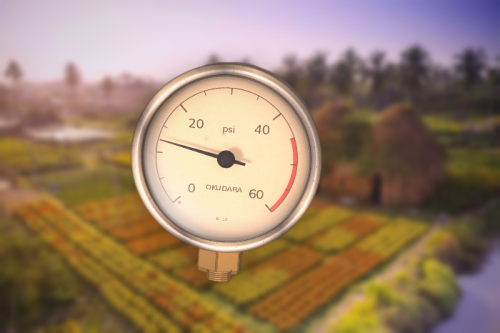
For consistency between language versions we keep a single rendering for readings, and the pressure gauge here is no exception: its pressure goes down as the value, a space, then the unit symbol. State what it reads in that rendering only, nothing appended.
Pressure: 12.5 psi
